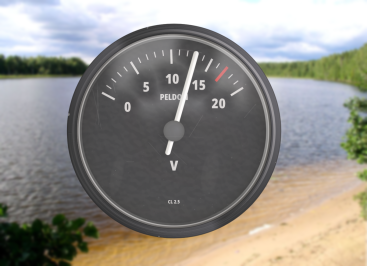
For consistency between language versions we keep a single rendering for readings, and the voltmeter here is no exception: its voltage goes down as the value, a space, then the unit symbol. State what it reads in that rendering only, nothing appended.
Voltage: 13 V
